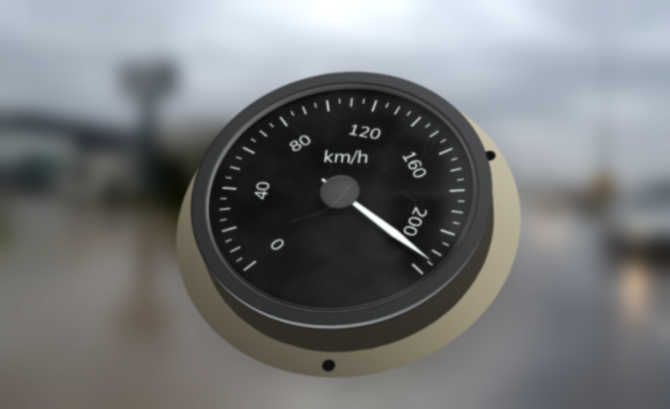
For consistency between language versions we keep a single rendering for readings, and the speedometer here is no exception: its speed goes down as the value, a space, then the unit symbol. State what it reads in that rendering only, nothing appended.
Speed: 215 km/h
